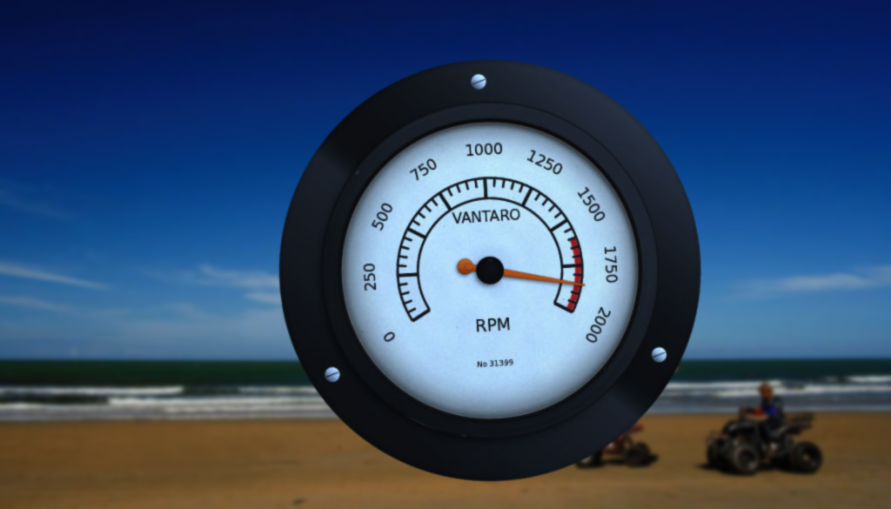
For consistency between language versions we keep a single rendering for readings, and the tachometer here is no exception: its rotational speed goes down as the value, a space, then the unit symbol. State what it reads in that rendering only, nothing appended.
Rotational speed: 1850 rpm
